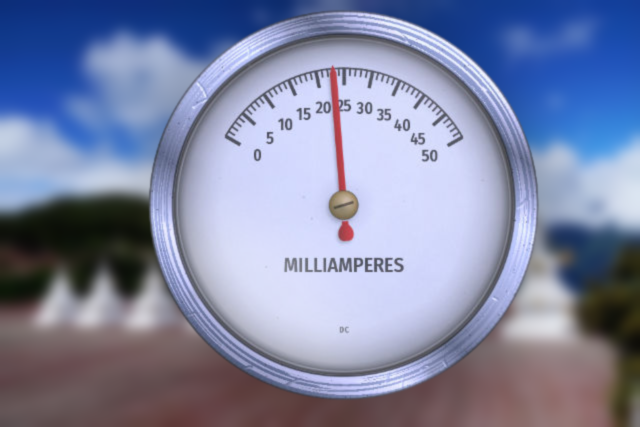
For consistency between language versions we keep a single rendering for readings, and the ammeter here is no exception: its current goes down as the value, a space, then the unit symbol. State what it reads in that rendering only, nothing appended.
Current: 23 mA
